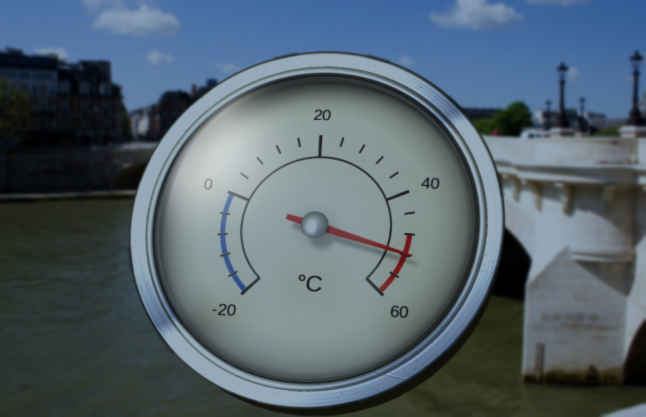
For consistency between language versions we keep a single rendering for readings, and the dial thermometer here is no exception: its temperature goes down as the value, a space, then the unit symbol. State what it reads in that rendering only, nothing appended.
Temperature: 52 °C
